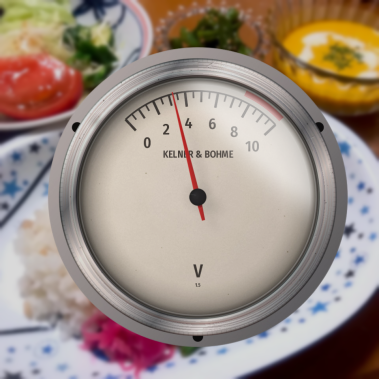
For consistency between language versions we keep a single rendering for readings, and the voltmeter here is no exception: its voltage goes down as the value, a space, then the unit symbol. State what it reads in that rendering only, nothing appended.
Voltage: 3.25 V
